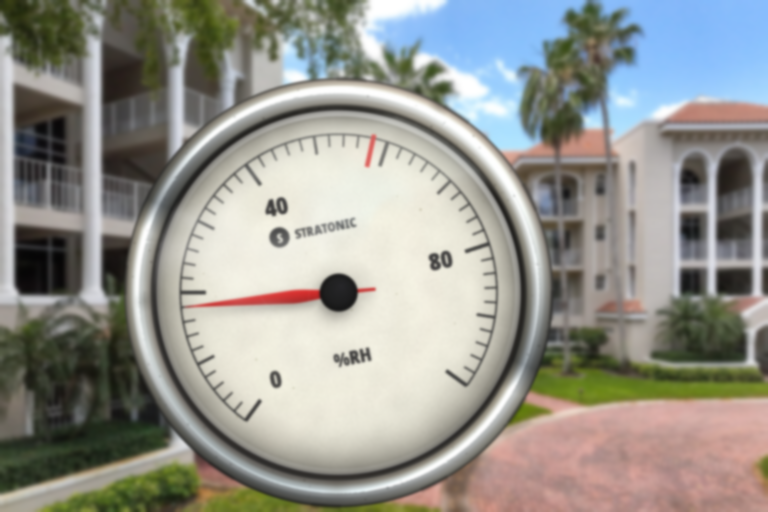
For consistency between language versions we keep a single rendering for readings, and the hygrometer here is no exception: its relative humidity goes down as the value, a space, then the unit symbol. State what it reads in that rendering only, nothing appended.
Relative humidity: 18 %
